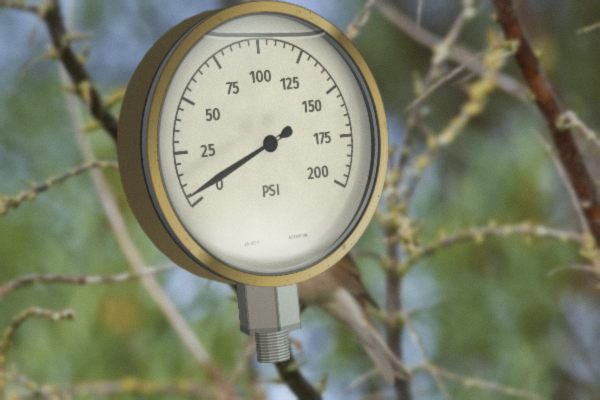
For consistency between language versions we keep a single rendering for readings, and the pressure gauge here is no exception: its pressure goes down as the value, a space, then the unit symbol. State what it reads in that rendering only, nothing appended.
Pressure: 5 psi
